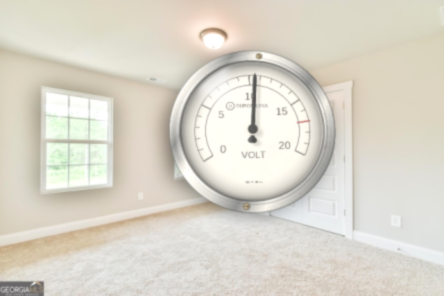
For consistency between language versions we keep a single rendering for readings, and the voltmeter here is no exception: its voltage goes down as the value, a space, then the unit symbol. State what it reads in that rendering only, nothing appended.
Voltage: 10.5 V
